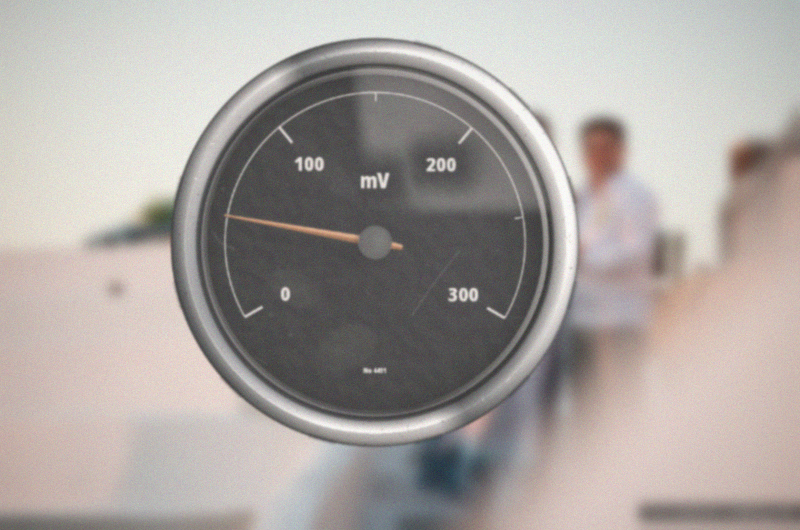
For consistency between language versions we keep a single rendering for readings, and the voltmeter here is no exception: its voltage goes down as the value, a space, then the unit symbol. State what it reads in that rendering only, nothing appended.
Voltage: 50 mV
